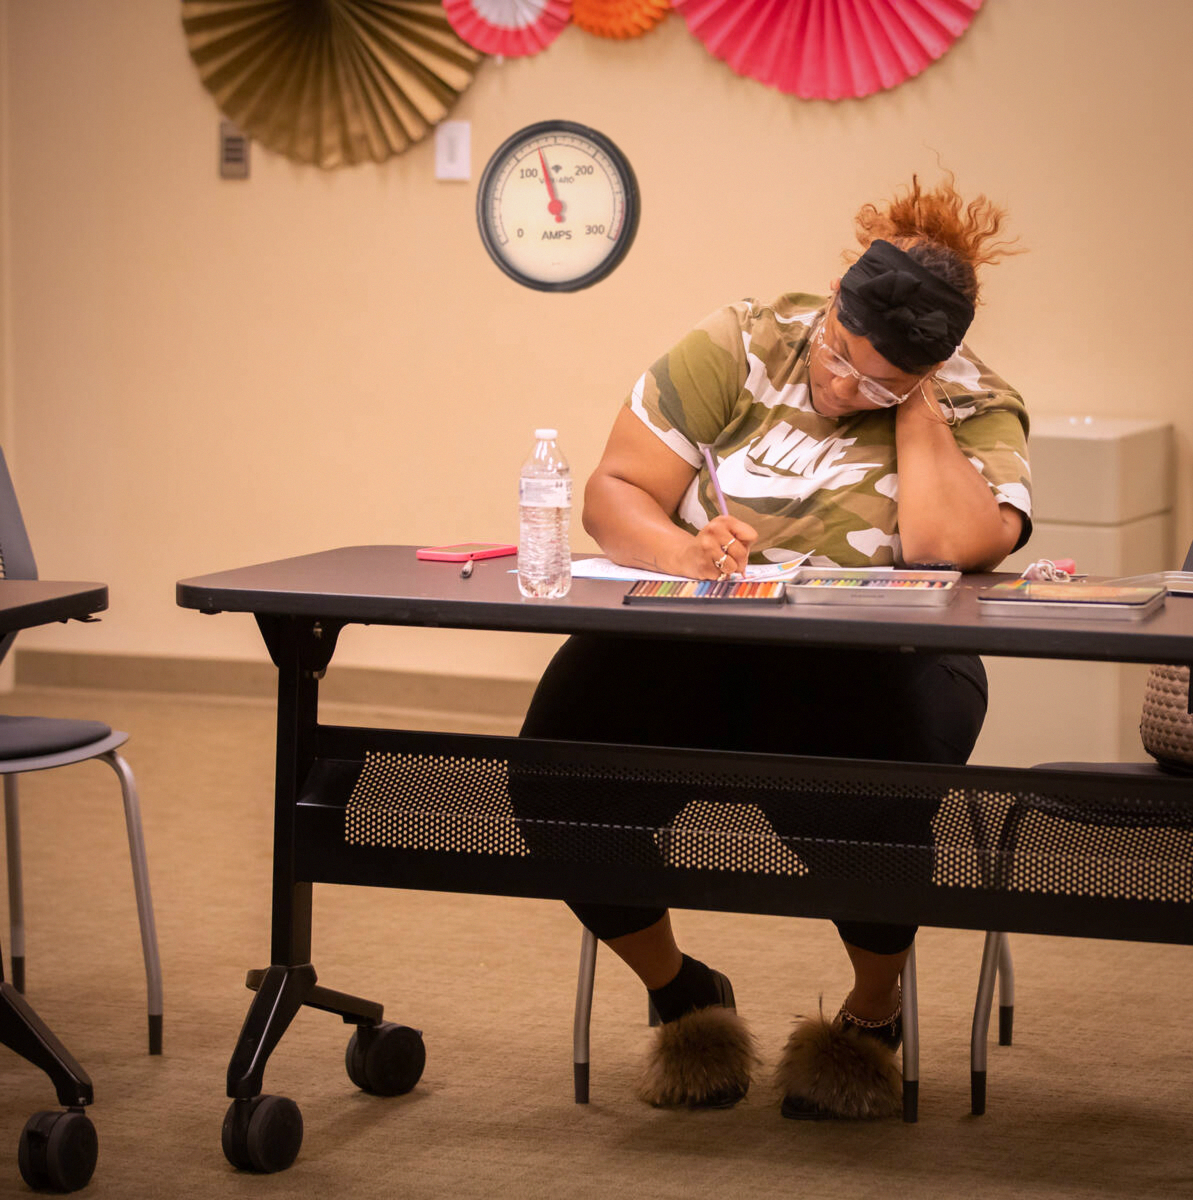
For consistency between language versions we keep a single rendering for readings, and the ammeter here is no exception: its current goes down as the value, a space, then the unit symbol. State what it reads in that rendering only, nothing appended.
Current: 130 A
